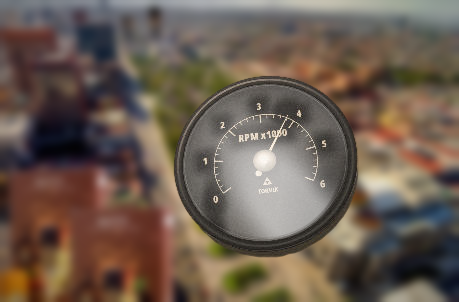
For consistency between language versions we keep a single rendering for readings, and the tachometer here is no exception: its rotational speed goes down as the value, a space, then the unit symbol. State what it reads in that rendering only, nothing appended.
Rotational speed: 3800 rpm
